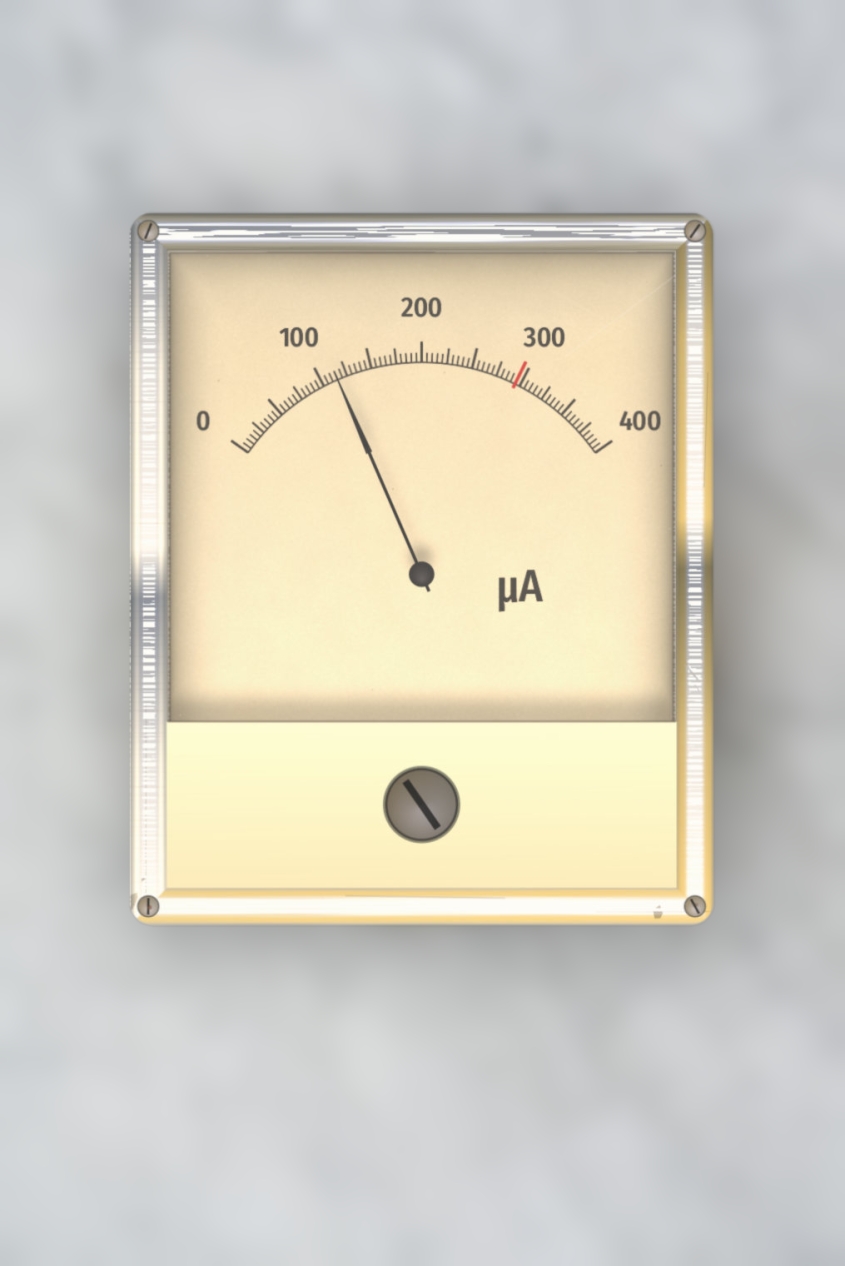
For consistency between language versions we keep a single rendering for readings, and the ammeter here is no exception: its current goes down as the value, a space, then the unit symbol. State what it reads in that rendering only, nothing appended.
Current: 115 µA
